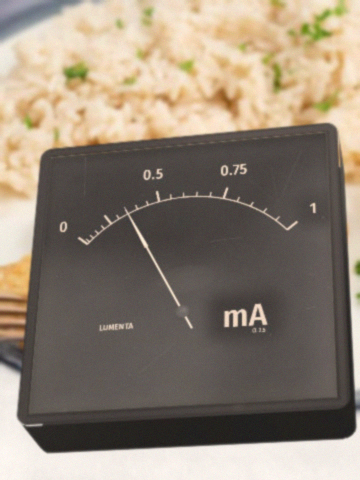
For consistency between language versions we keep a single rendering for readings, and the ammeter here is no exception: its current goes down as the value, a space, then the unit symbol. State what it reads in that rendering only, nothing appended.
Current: 0.35 mA
